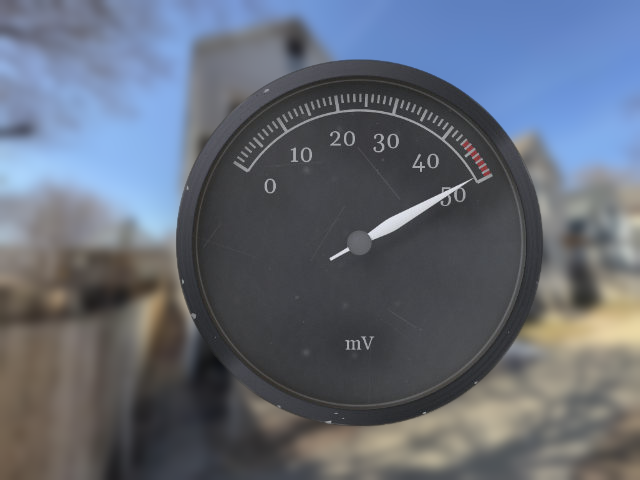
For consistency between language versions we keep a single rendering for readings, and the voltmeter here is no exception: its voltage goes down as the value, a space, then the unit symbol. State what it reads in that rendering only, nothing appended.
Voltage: 49 mV
